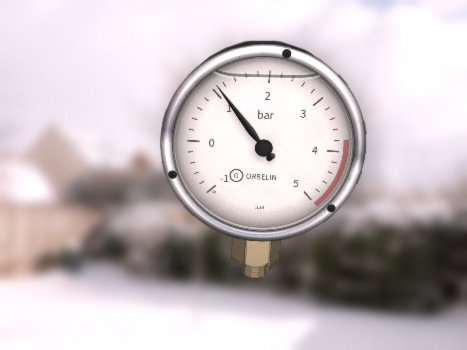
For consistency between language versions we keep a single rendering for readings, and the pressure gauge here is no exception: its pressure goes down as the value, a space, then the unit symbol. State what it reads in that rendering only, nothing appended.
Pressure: 1.1 bar
